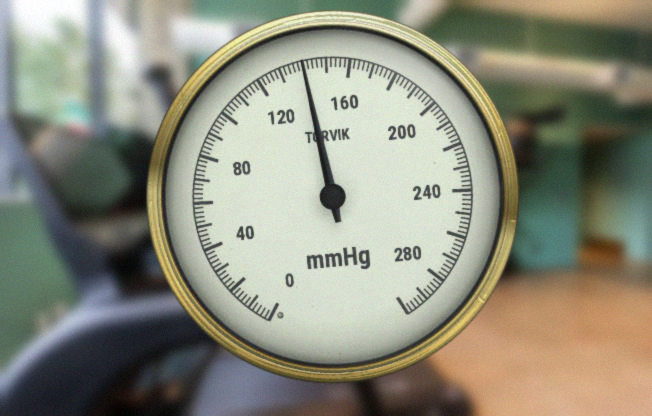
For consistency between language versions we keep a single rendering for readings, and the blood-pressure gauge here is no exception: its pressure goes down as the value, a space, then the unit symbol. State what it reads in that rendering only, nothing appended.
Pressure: 140 mmHg
